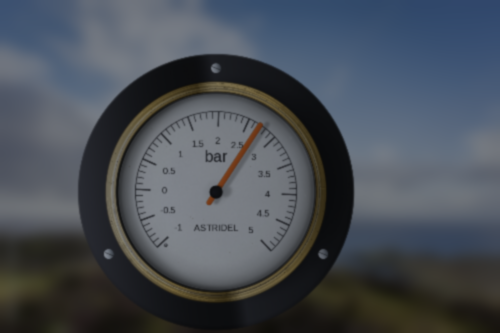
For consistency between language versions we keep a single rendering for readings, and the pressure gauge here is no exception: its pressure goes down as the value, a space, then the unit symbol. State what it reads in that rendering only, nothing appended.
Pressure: 2.7 bar
